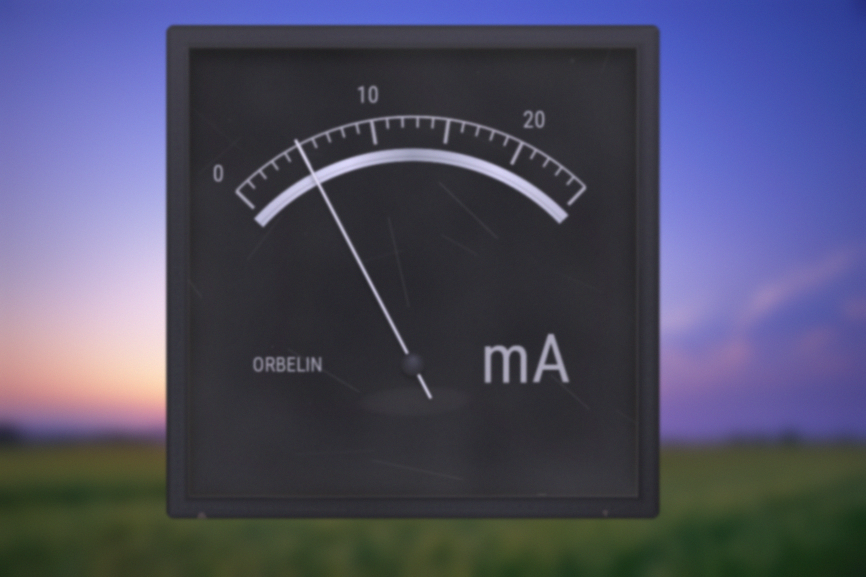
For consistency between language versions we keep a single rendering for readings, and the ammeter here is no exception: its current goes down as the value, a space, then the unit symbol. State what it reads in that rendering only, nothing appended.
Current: 5 mA
